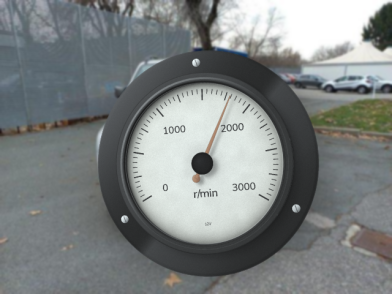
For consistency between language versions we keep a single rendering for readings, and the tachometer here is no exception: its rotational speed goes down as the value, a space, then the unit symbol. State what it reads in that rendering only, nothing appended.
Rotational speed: 1800 rpm
